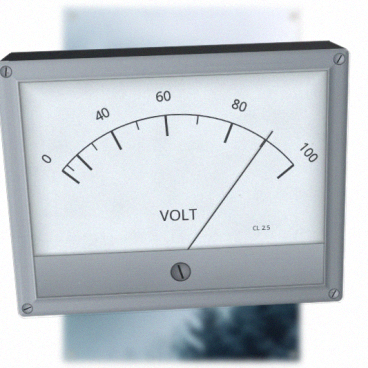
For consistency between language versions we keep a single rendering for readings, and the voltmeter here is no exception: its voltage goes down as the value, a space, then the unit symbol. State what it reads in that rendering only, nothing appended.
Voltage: 90 V
